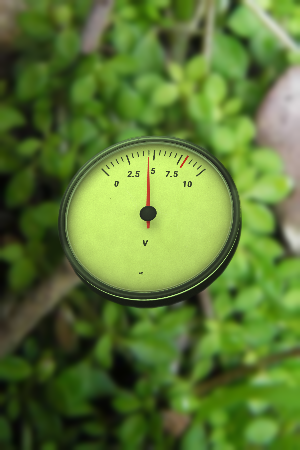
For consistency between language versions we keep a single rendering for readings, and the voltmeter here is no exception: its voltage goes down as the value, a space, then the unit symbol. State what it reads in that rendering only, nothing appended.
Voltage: 4.5 V
